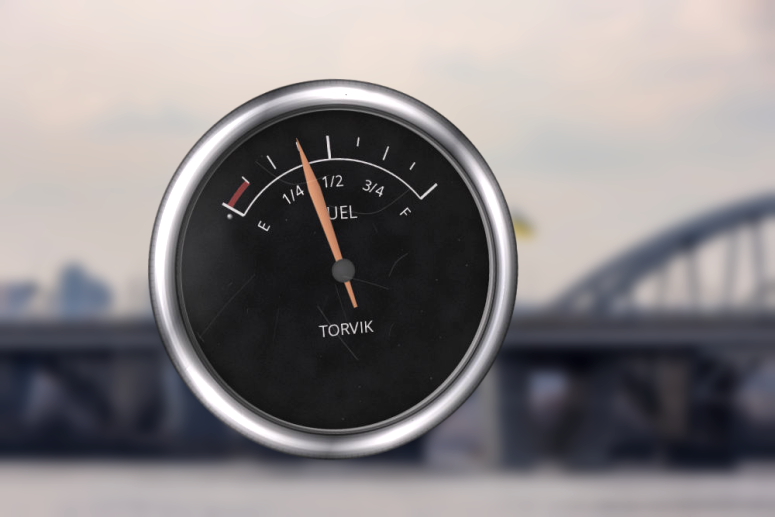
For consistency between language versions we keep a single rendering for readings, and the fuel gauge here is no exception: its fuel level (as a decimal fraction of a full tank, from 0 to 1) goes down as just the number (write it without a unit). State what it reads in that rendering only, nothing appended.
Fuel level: 0.375
